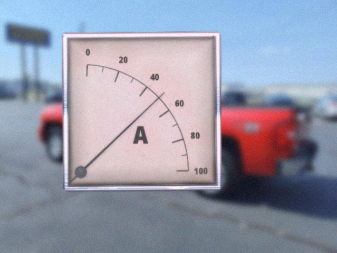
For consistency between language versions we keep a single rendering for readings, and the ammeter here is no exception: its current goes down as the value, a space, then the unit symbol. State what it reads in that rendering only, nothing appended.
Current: 50 A
